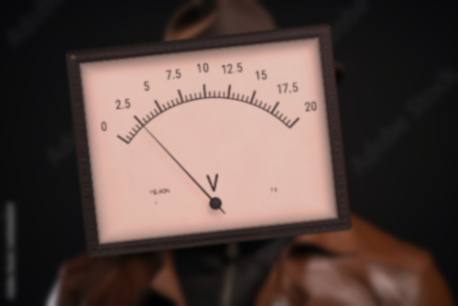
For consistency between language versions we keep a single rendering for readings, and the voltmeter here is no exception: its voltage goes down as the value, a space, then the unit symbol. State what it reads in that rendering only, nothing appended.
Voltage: 2.5 V
